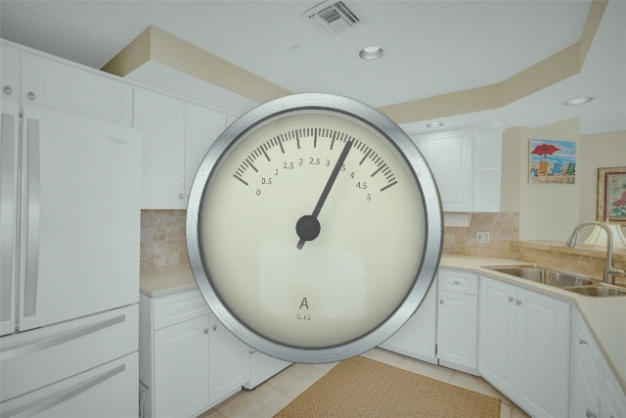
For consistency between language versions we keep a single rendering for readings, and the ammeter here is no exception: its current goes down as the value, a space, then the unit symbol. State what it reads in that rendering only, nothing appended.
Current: 3.5 A
